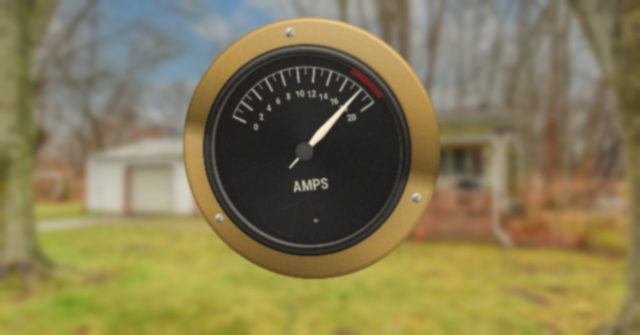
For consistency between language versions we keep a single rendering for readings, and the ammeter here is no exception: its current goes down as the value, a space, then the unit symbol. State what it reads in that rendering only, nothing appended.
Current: 18 A
